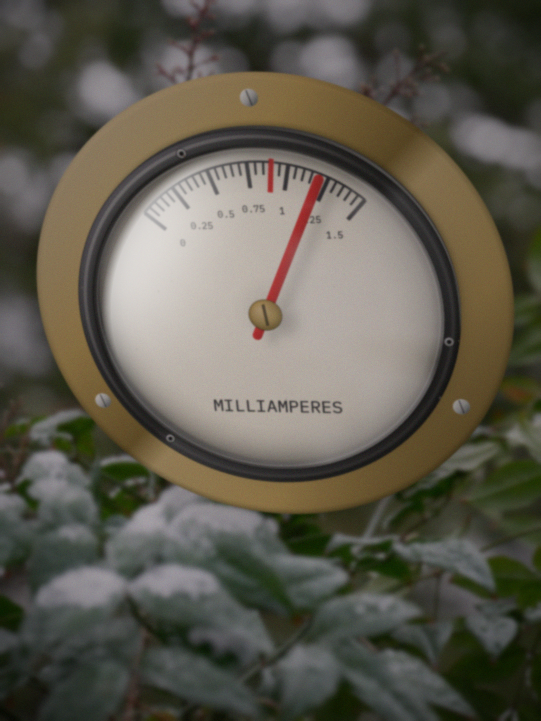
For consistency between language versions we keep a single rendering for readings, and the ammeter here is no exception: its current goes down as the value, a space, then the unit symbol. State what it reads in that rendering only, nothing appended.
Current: 1.2 mA
